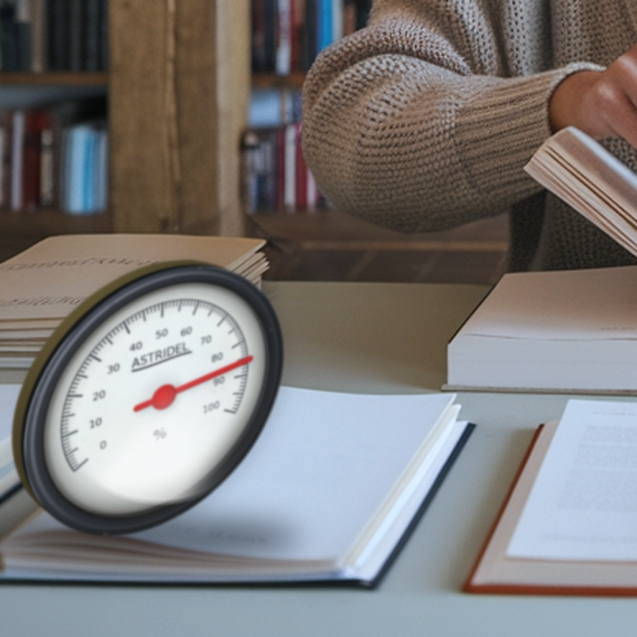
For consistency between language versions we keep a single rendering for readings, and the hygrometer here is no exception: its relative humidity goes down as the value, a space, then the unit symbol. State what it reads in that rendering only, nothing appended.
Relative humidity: 85 %
